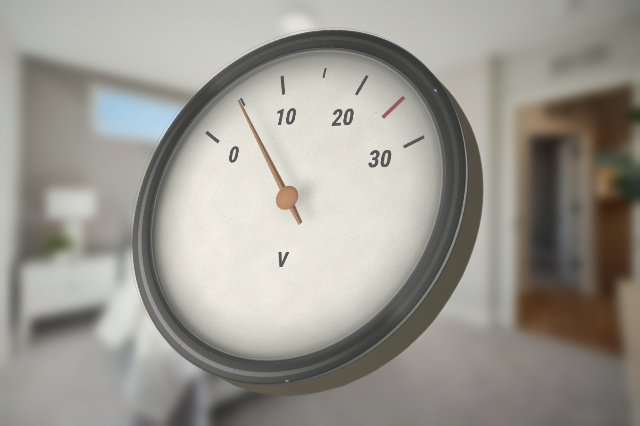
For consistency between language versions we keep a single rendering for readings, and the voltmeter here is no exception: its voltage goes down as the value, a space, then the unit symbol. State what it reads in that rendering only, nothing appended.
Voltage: 5 V
